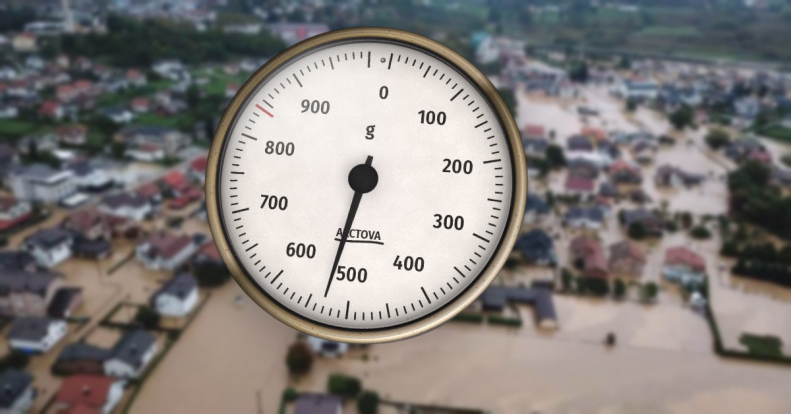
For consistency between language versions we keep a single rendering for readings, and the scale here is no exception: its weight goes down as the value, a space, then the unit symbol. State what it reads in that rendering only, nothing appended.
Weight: 530 g
